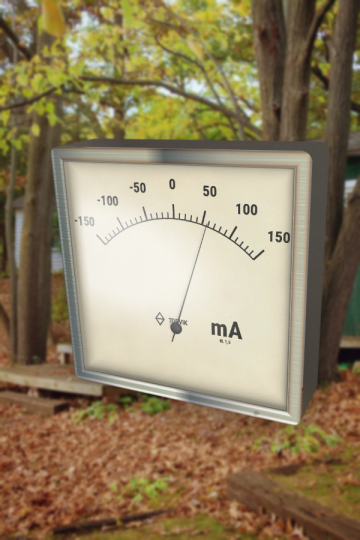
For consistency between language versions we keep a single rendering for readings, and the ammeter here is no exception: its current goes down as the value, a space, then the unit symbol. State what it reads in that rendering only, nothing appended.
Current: 60 mA
